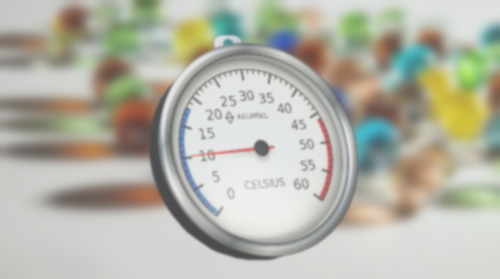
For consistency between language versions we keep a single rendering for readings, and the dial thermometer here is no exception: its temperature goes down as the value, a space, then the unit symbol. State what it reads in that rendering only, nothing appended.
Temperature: 10 °C
